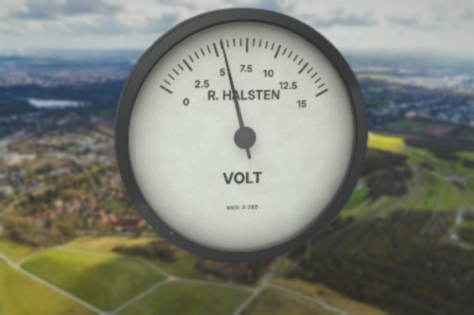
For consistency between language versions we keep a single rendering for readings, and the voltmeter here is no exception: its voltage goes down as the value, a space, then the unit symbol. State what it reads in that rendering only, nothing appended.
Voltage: 5.5 V
